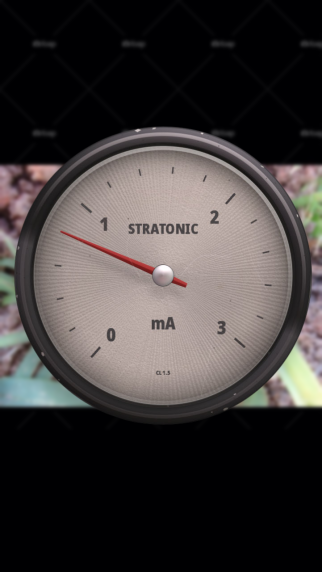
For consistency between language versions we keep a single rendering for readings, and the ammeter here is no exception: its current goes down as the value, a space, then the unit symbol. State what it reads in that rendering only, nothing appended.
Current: 0.8 mA
